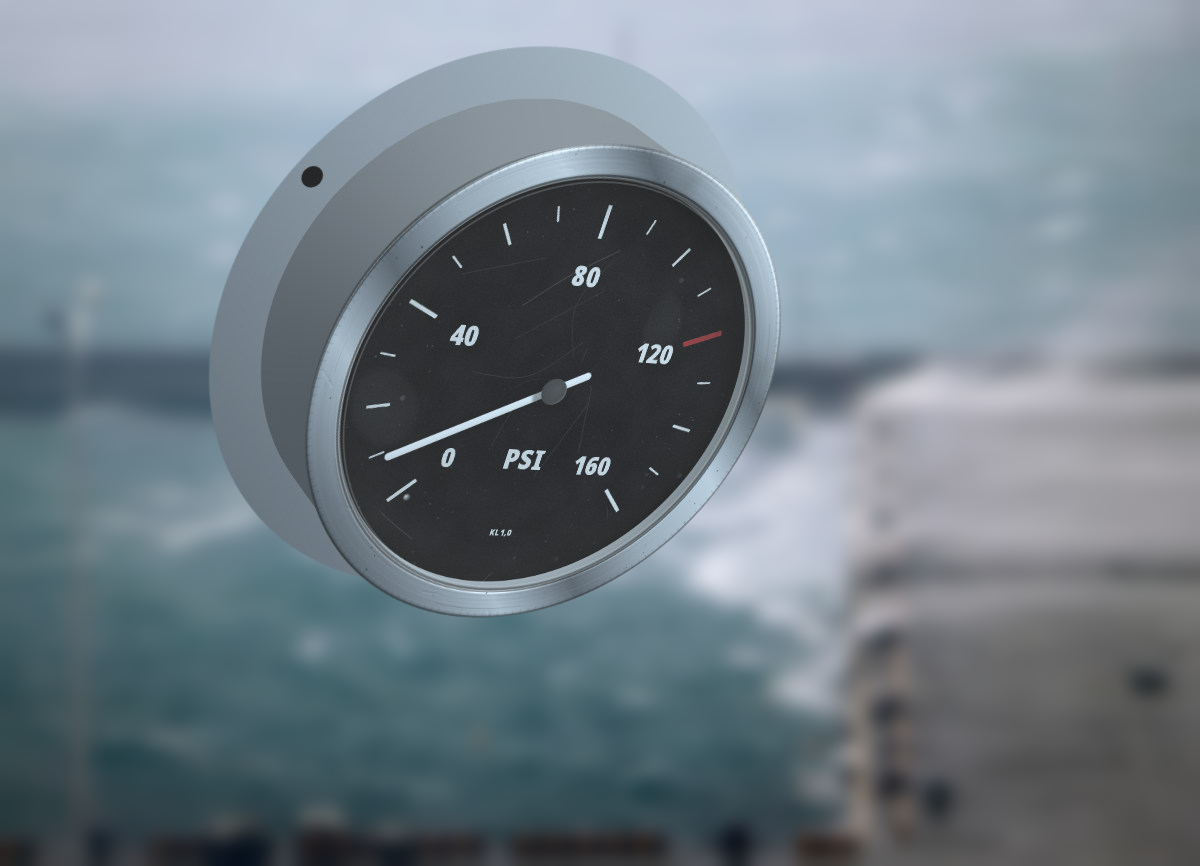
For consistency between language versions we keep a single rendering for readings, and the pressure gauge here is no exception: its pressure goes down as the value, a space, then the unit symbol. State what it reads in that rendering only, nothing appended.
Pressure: 10 psi
